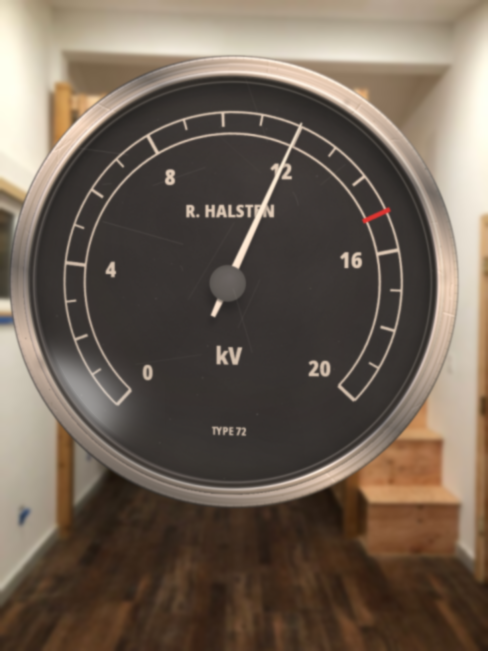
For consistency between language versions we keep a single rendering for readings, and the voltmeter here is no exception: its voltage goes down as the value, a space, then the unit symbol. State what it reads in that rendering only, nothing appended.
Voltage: 12 kV
